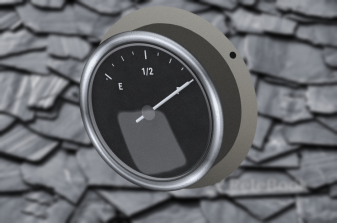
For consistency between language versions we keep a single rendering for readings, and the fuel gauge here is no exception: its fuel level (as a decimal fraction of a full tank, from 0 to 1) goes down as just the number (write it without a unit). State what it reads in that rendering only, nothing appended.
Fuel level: 1
